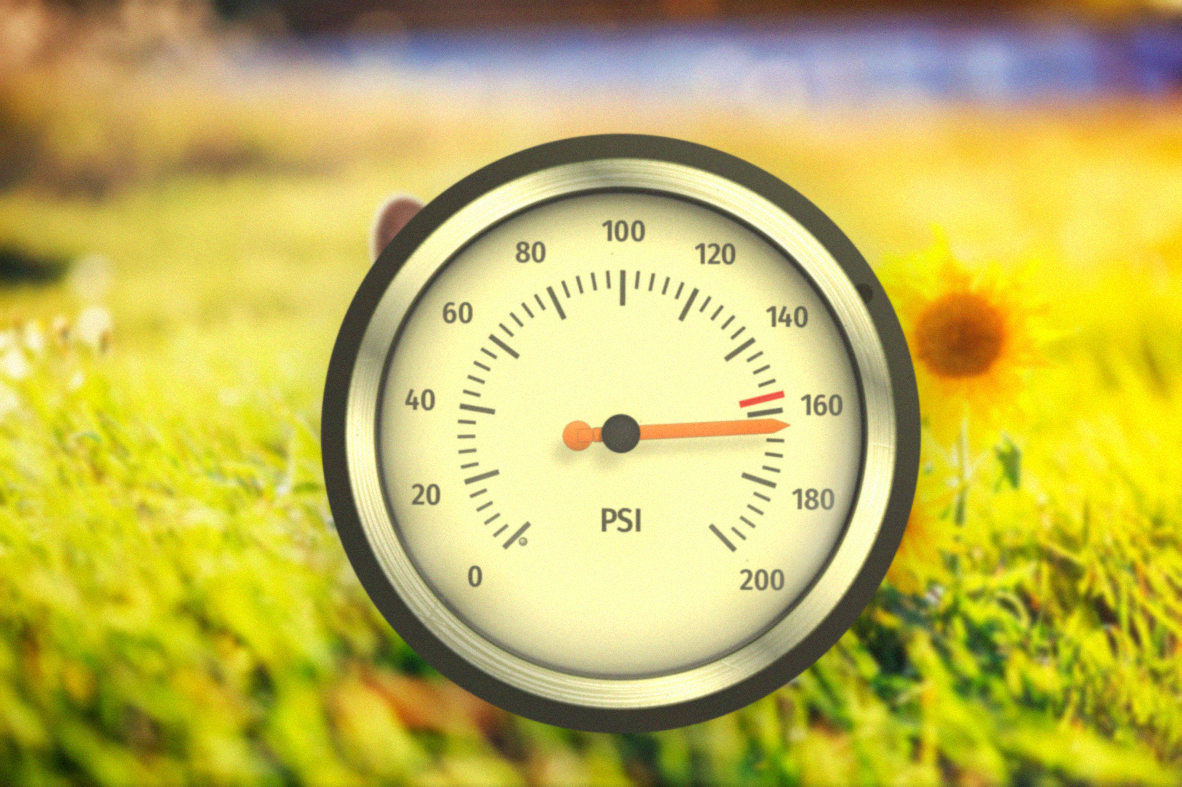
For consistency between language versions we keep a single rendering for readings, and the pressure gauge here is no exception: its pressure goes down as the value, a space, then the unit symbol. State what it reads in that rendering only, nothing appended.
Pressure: 164 psi
